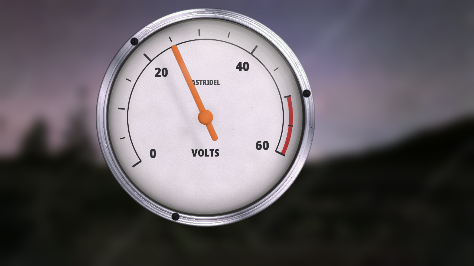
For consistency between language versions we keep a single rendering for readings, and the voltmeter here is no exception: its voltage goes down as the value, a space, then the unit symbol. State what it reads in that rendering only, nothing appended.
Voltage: 25 V
